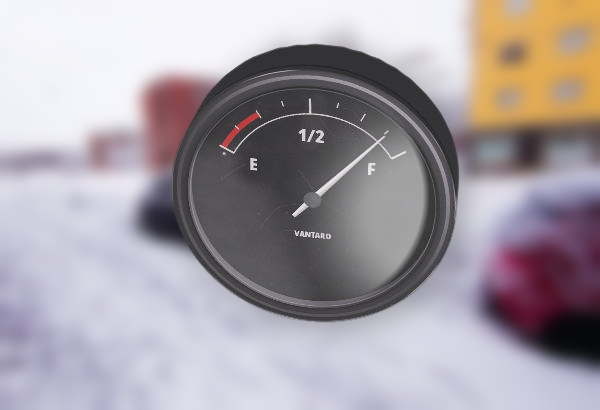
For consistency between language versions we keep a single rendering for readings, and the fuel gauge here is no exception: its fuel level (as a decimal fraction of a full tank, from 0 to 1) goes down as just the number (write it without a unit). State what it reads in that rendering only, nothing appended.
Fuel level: 0.875
